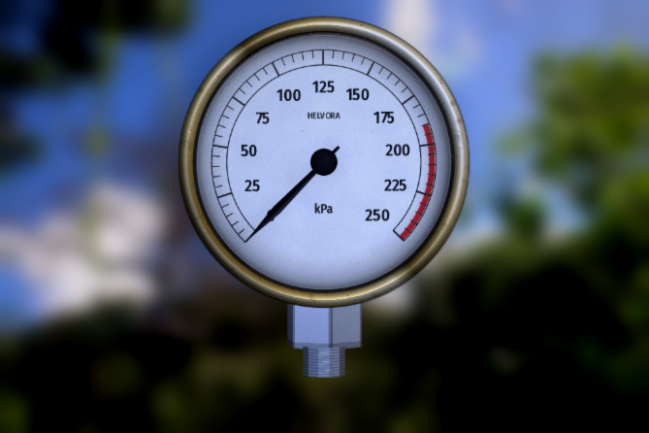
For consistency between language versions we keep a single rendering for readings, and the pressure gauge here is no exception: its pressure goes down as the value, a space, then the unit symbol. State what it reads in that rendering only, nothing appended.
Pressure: 0 kPa
